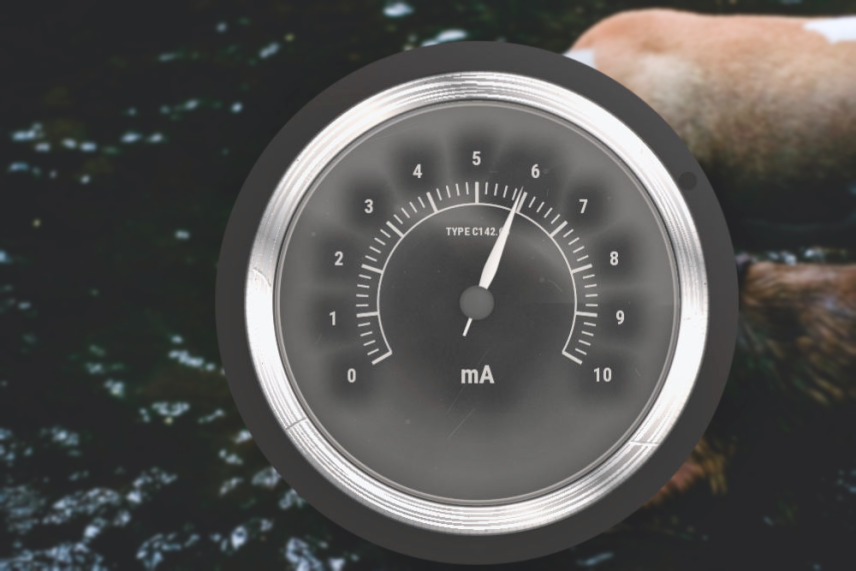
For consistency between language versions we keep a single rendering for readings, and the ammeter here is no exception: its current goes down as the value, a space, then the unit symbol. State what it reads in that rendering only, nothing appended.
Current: 5.9 mA
